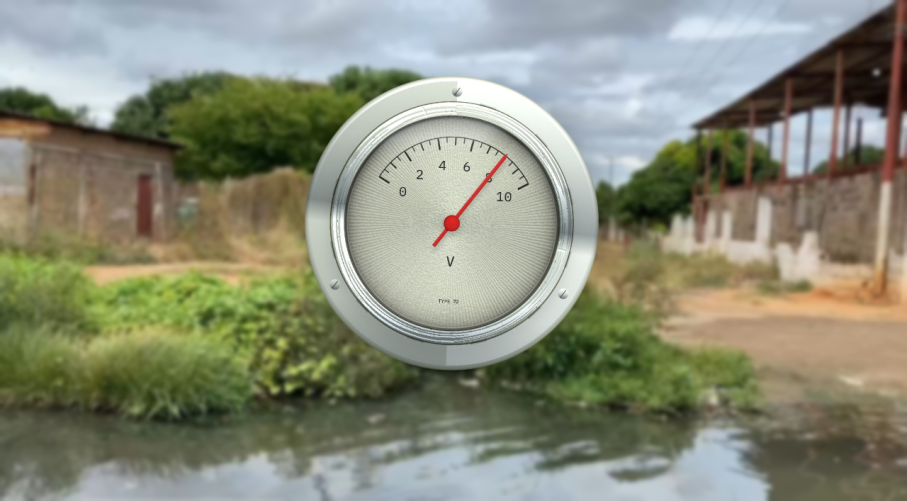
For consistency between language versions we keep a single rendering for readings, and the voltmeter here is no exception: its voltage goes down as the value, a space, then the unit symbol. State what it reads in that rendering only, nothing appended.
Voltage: 8 V
